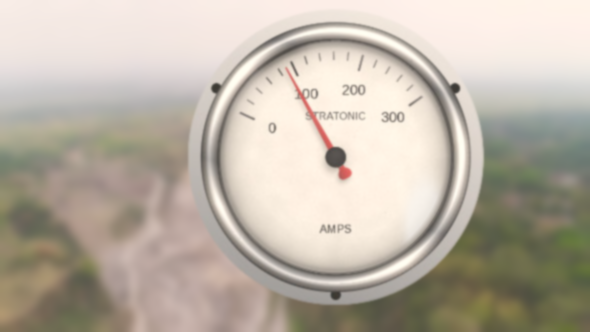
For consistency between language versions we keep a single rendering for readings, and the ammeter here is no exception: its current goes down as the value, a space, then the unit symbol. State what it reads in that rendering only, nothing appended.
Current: 90 A
